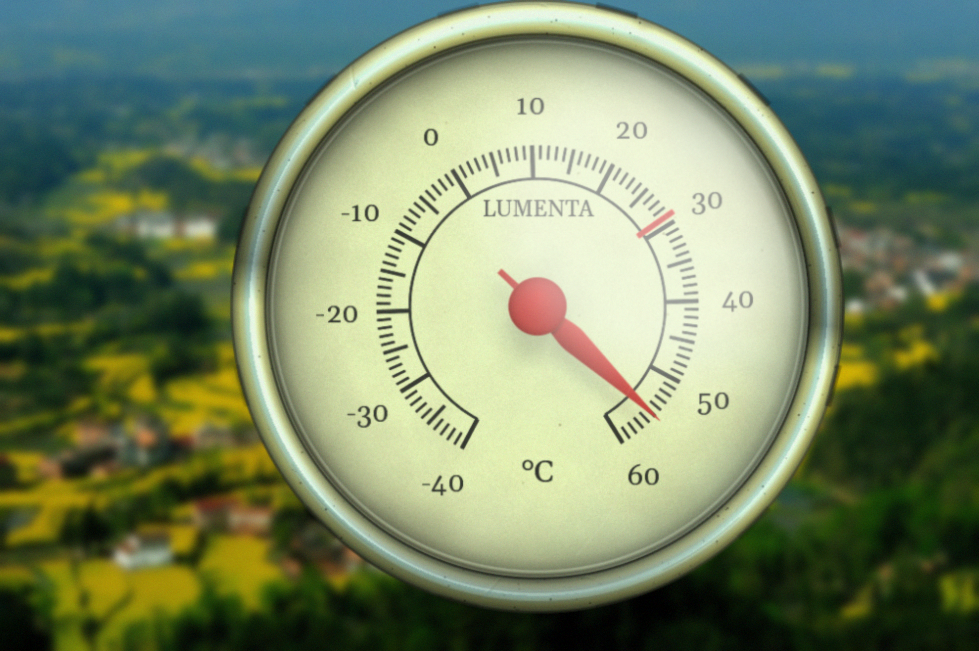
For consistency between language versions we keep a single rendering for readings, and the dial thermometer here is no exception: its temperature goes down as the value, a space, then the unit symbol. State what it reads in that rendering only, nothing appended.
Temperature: 55 °C
